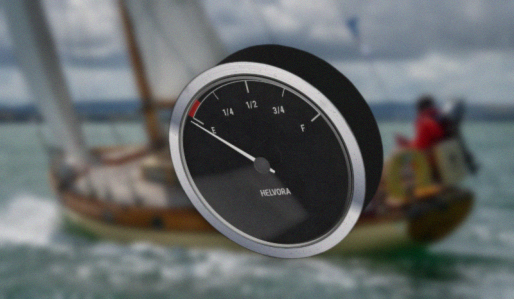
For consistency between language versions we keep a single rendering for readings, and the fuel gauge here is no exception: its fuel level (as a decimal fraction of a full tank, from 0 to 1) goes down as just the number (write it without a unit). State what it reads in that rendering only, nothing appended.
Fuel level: 0
